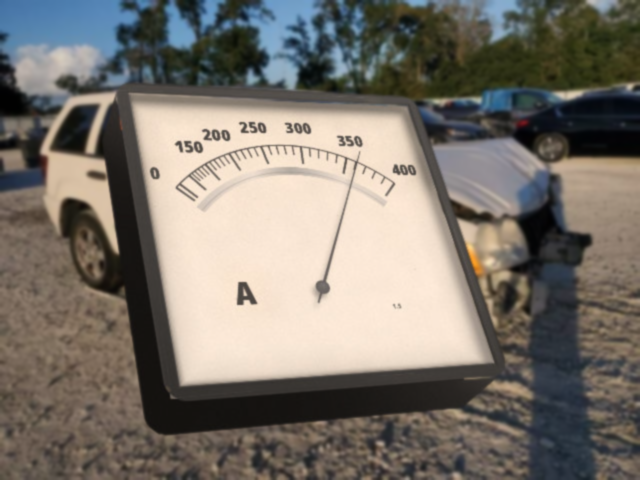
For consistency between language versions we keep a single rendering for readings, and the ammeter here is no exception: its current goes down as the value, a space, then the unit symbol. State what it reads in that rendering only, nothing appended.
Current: 360 A
